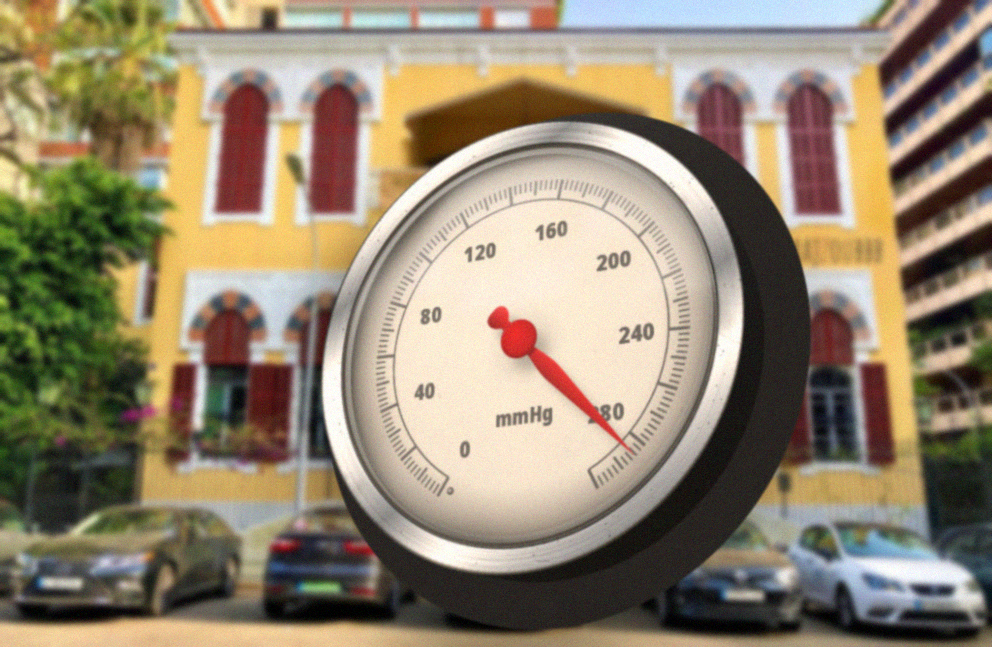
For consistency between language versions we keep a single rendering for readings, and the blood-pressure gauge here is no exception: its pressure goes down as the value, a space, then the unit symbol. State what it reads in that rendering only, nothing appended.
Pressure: 284 mmHg
